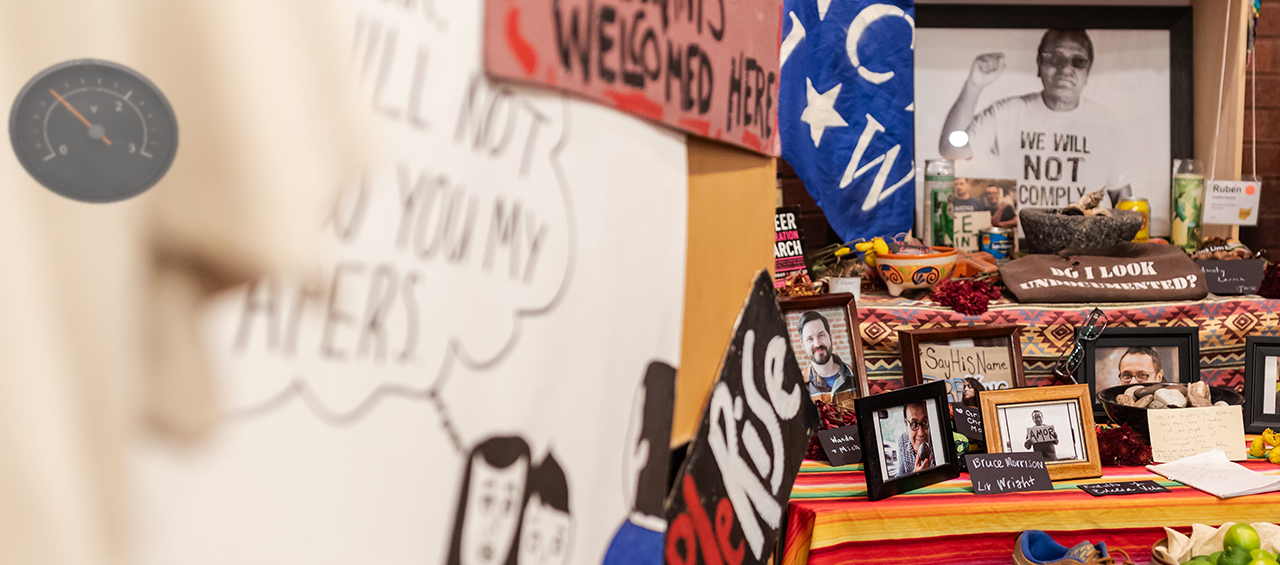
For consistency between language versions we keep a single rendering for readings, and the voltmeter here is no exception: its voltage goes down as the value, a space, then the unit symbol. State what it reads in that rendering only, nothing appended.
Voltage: 1 V
